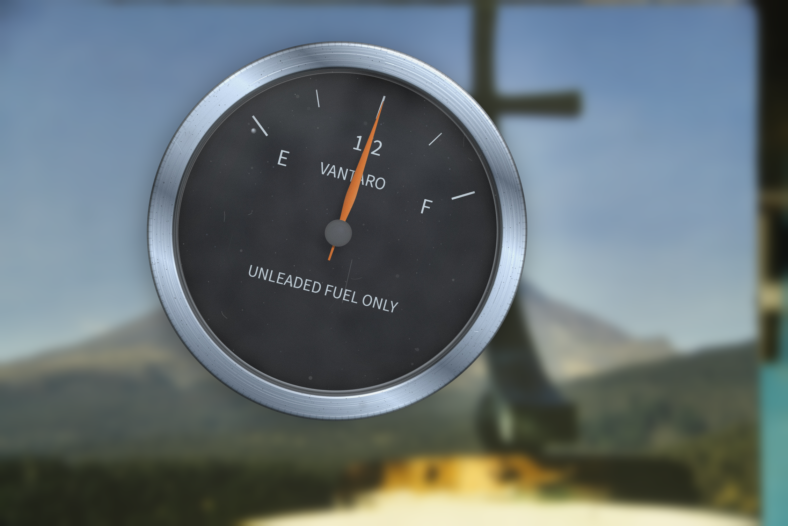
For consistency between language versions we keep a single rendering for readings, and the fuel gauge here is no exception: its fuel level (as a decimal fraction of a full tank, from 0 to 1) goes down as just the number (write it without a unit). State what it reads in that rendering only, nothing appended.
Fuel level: 0.5
